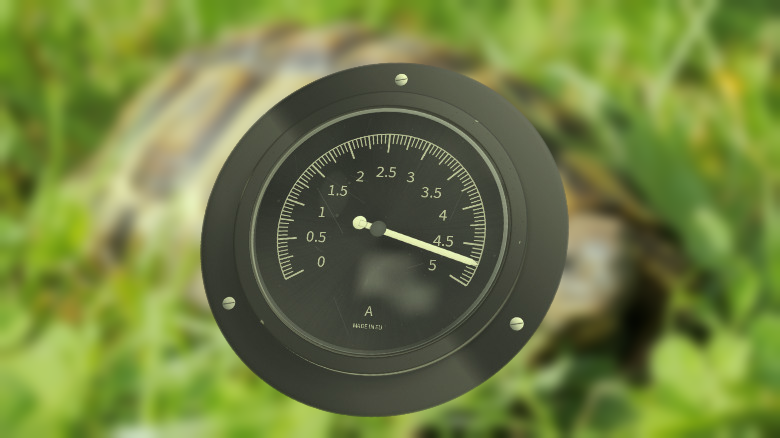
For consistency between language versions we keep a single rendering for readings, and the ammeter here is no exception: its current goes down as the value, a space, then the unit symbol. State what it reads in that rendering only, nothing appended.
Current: 4.75 A
